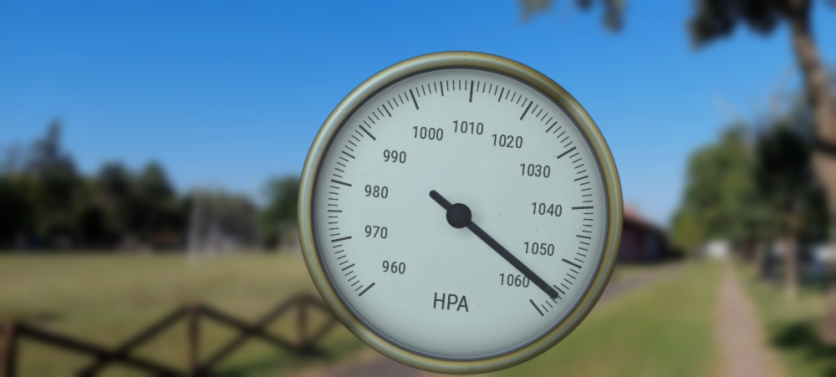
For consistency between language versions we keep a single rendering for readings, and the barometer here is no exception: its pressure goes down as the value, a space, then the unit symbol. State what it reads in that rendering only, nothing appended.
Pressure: 1056 hPa
